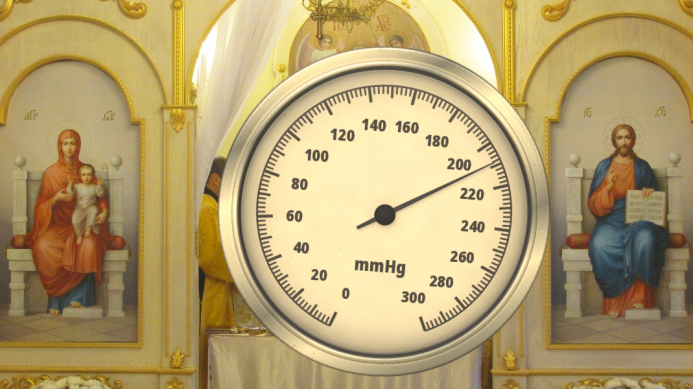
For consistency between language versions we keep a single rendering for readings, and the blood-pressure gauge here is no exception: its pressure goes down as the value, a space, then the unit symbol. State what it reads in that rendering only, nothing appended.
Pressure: 208 mmHg
